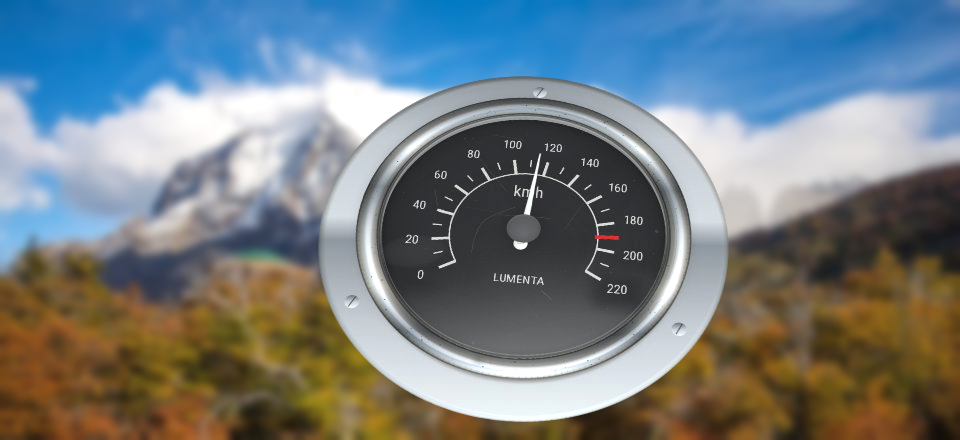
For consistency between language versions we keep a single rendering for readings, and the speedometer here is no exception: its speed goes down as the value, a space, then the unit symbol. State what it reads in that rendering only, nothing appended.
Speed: 115 km/h
